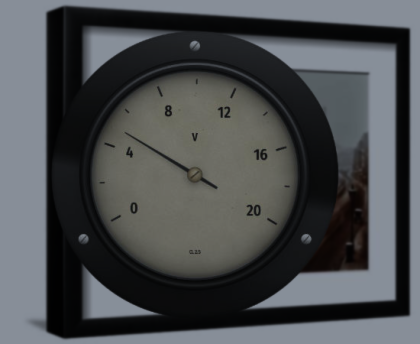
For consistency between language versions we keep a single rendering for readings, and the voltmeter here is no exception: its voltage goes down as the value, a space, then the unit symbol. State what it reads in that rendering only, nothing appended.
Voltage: 5 V
